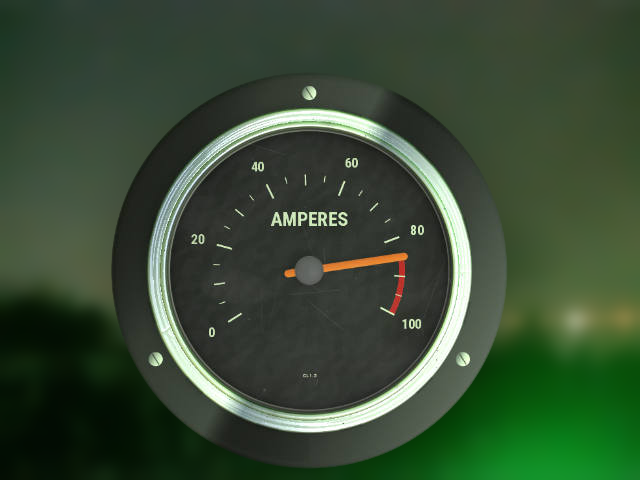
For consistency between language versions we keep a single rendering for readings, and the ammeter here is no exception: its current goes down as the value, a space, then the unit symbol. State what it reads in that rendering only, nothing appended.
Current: 85 A
